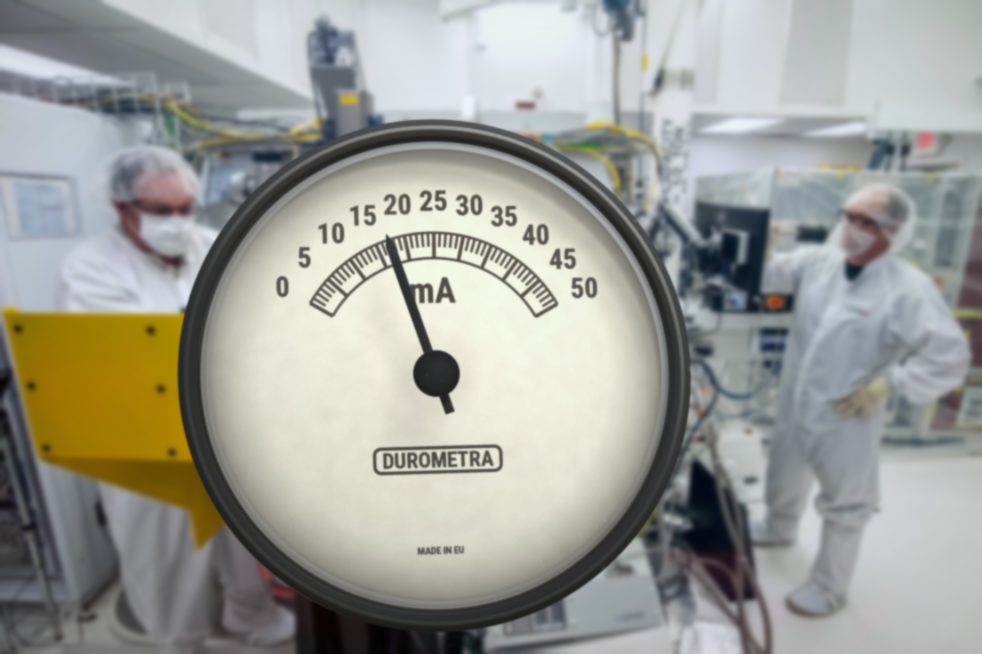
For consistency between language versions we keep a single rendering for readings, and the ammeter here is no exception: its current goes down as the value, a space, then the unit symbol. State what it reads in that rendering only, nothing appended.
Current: 17 mA
